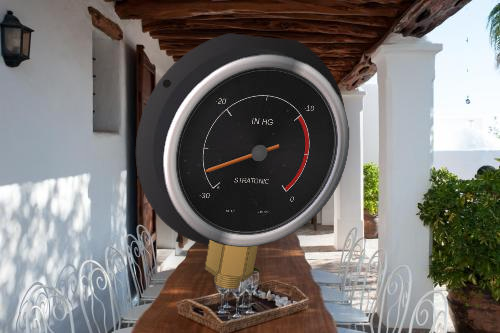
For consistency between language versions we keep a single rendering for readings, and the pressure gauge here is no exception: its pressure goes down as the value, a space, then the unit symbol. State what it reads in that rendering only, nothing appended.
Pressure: -27.5 inHg
